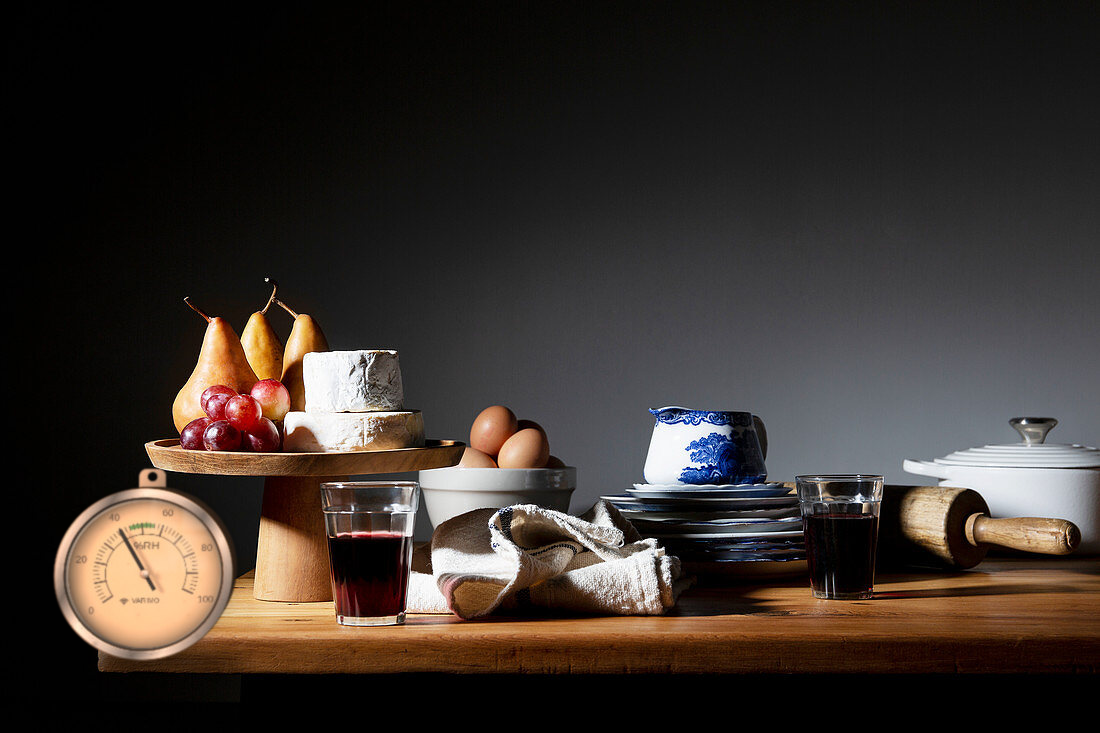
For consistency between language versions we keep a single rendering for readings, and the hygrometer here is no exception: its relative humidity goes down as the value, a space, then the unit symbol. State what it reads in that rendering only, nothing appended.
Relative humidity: 40 %
